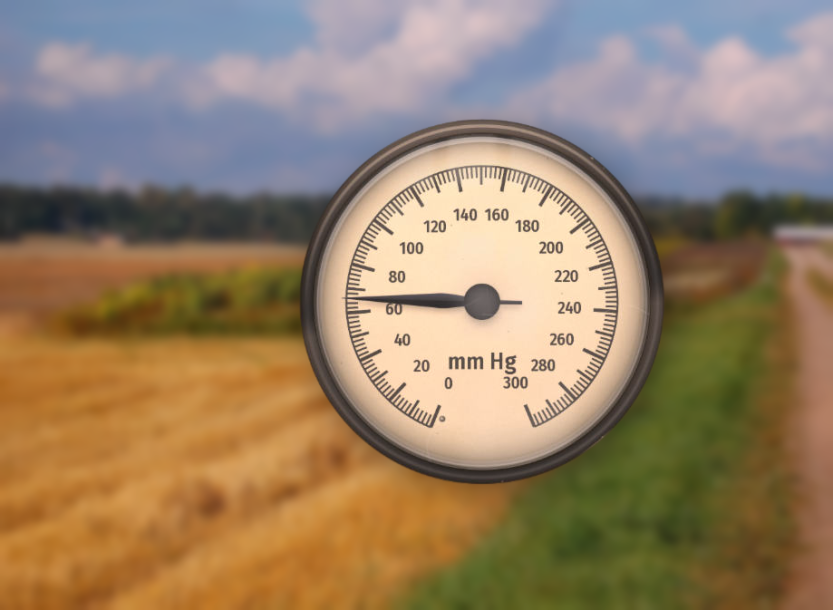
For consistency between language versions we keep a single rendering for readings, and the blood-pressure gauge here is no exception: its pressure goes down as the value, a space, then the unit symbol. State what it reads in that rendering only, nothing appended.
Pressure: 66 mmHg
